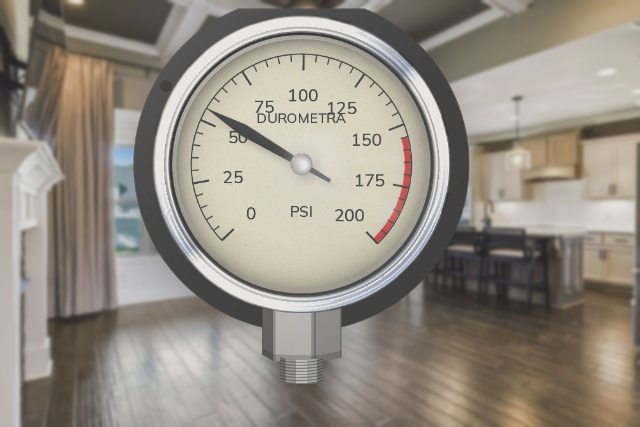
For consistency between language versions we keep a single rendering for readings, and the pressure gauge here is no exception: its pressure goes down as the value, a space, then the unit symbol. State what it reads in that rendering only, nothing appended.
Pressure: 55 psi
